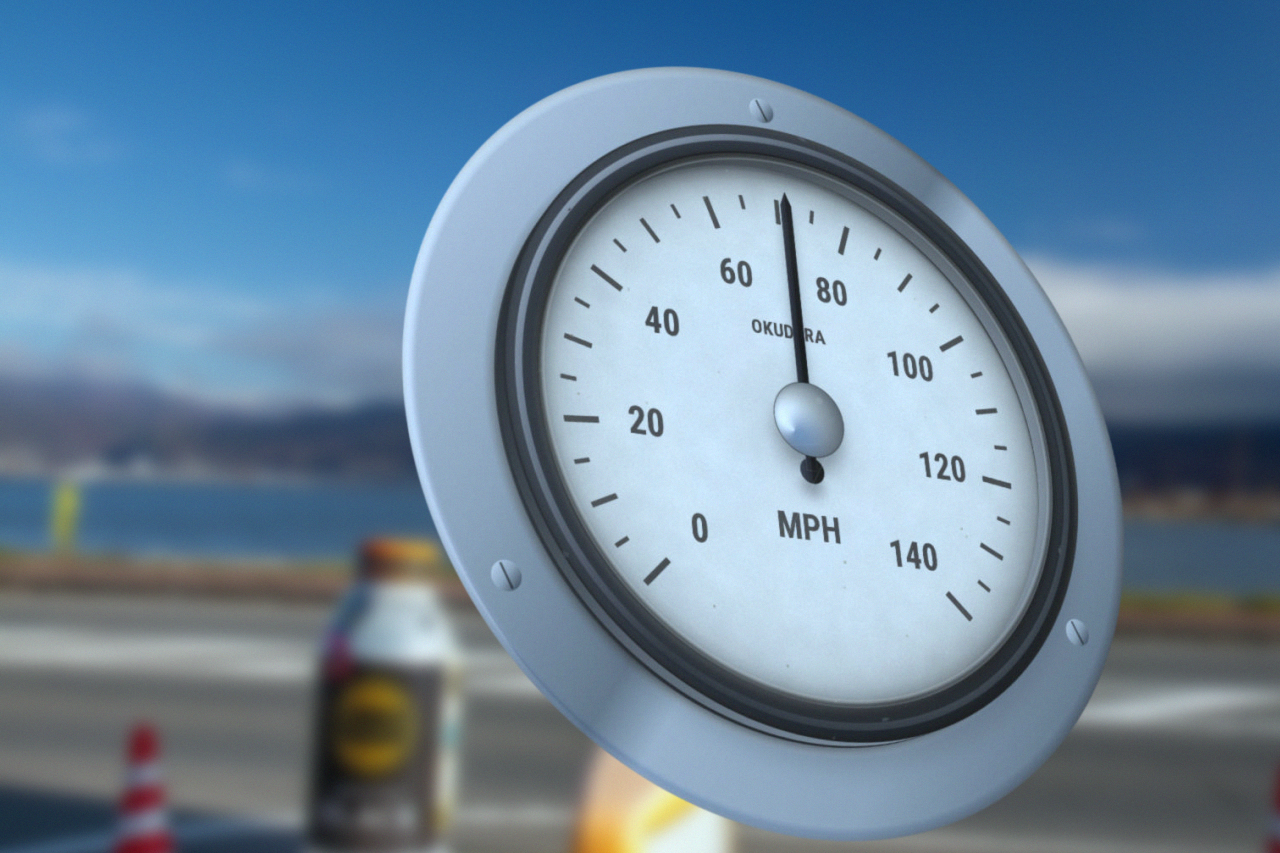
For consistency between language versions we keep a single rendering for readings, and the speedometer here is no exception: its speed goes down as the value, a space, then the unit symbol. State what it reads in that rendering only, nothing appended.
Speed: 70 mph
